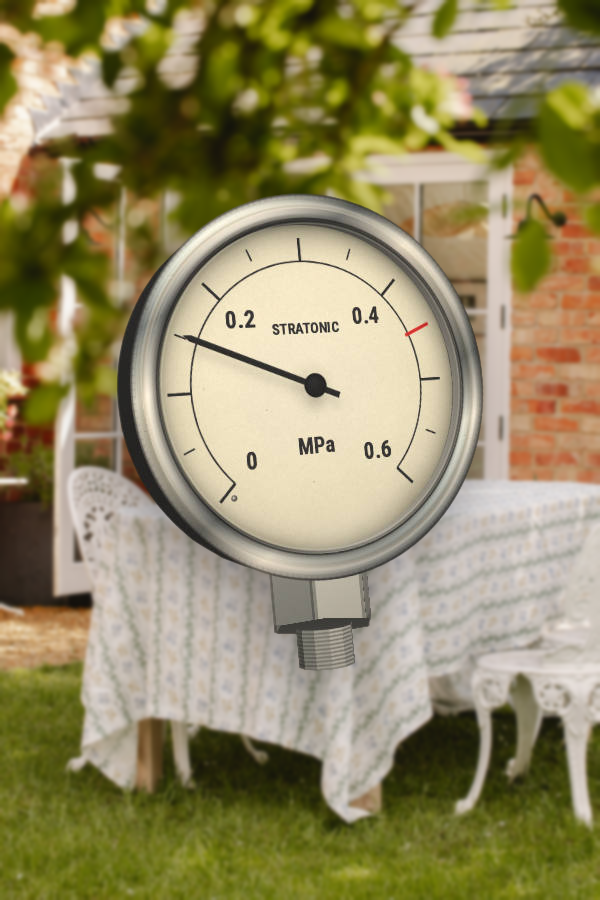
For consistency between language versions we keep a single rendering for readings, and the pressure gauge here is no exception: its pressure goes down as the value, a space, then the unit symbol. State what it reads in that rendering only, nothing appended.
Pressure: 0.15 MPa
